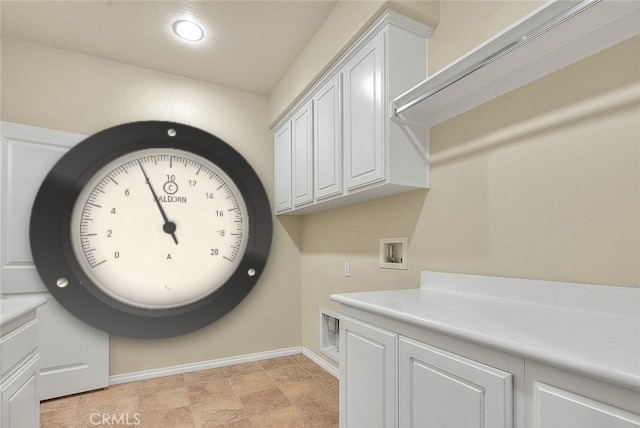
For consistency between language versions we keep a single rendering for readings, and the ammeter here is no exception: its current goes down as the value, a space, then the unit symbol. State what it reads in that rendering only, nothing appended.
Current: 8 A
